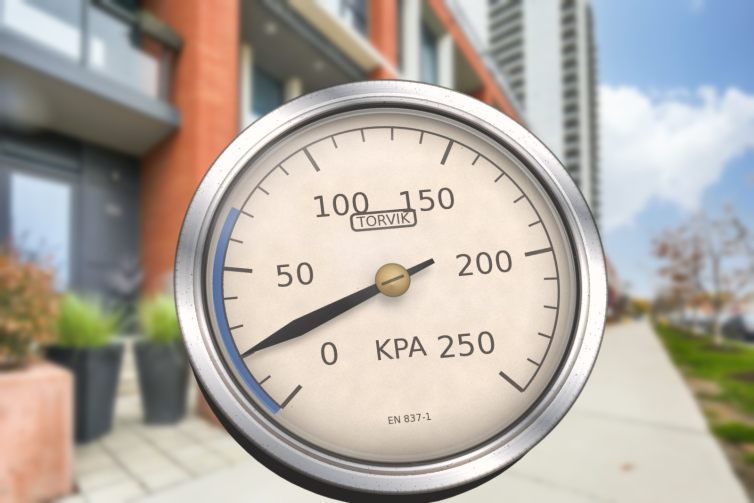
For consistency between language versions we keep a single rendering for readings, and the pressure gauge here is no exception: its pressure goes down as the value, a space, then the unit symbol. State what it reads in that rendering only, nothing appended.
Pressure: 20 kPa
